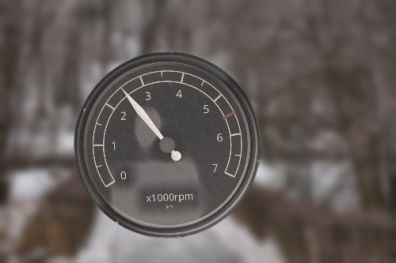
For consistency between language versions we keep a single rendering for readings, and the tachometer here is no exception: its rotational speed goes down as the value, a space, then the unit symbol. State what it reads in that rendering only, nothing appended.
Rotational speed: 2500 rpm
